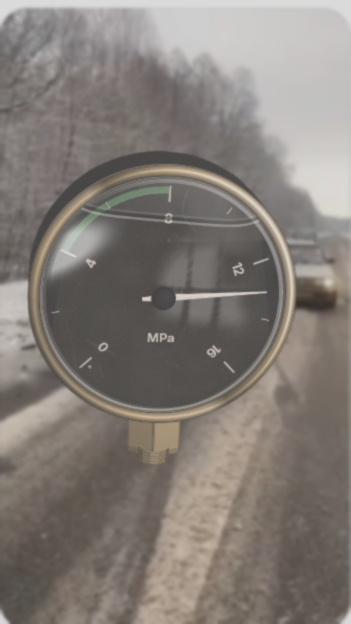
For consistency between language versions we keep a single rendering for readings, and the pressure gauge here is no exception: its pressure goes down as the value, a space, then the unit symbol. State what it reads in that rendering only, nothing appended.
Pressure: 13 MPa
